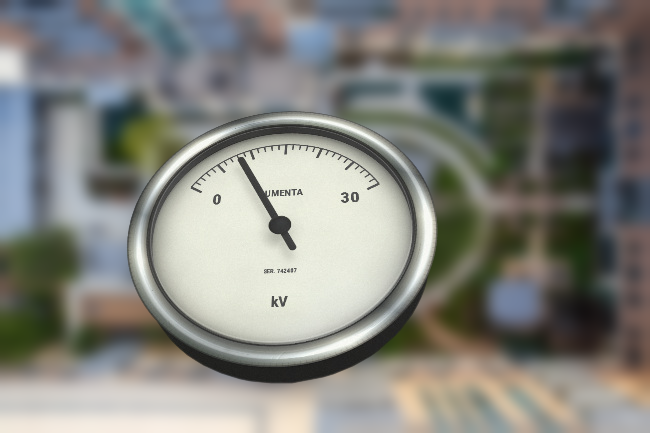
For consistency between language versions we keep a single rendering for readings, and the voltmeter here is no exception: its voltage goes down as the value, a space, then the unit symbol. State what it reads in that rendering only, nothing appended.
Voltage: 8 kV
